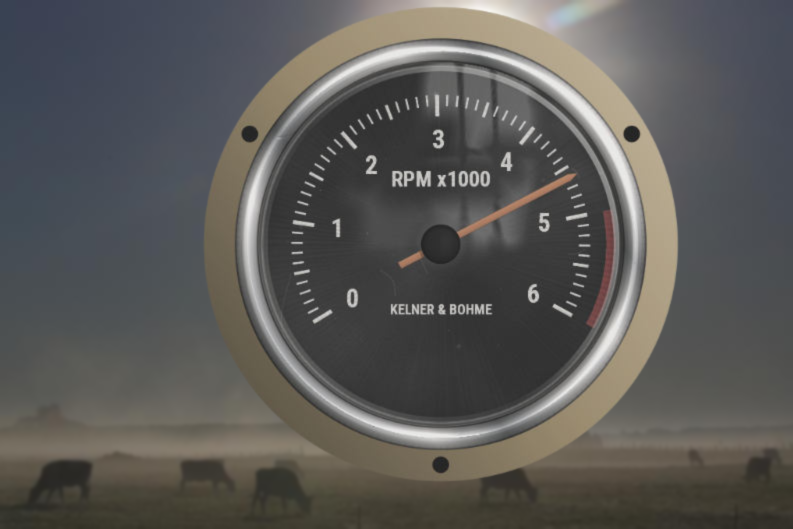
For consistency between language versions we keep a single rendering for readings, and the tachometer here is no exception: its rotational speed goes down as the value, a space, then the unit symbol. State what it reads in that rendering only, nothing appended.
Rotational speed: 4600 rpm
